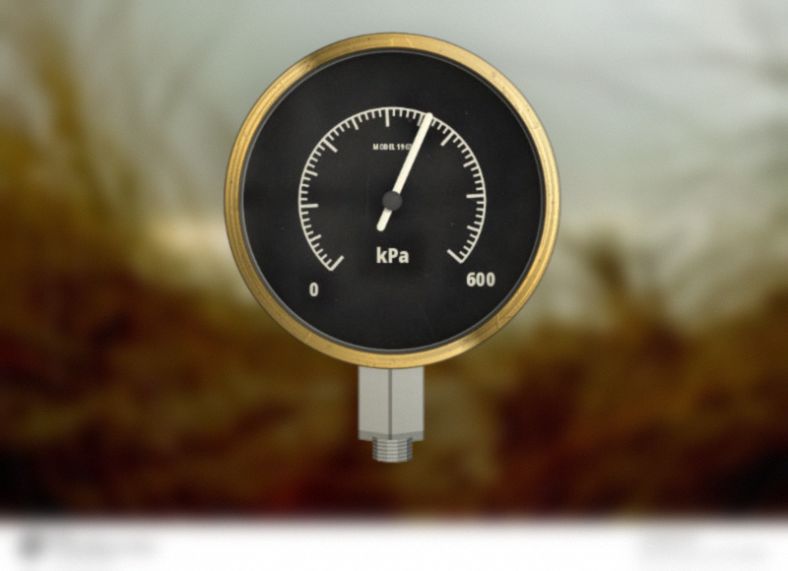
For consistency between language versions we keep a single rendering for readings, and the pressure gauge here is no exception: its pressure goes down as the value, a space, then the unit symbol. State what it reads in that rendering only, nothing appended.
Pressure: 360 kPa
